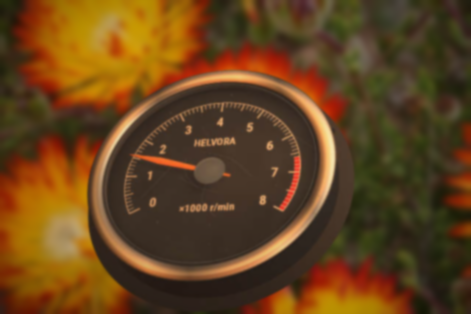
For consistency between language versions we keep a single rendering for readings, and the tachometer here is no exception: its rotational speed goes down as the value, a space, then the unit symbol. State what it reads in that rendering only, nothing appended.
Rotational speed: 1500 rpm
